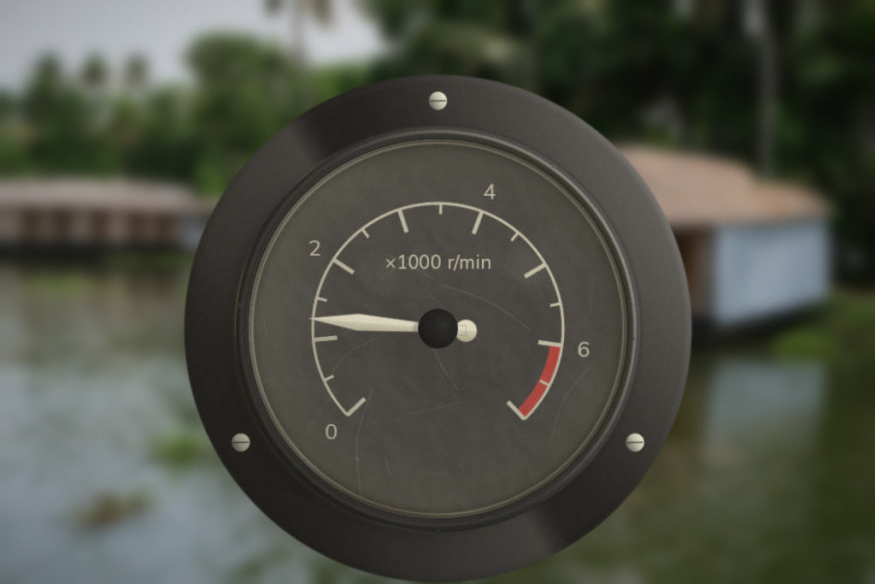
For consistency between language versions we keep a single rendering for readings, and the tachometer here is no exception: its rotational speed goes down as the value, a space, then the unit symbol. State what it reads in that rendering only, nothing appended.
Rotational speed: 1250 rpm
